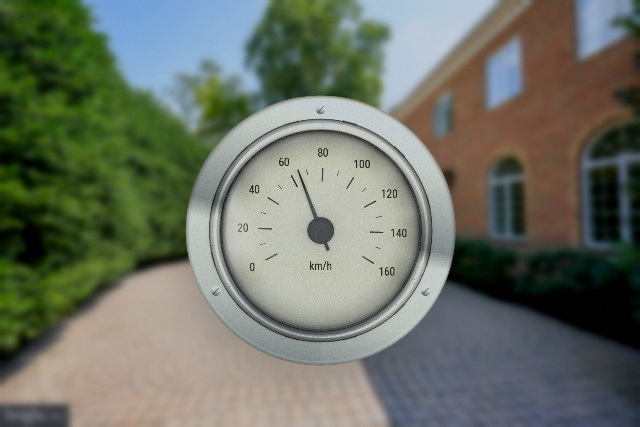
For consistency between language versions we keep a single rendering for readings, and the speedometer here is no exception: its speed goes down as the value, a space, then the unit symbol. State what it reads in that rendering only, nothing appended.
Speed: 65 km/h
